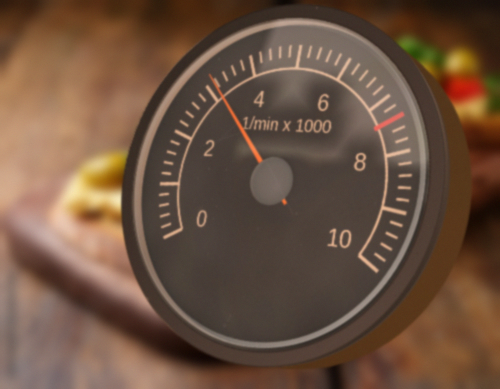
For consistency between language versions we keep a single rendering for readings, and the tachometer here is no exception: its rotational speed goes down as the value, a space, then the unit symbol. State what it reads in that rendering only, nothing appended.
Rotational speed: 3200 rpm
